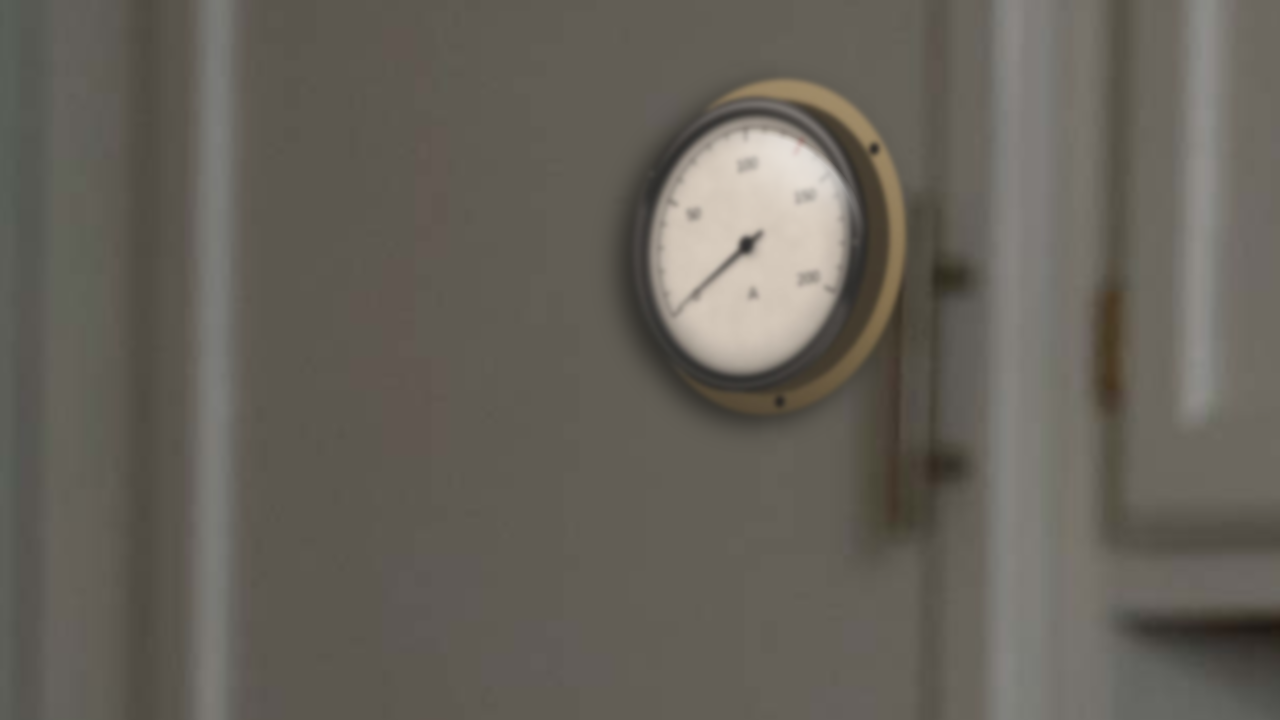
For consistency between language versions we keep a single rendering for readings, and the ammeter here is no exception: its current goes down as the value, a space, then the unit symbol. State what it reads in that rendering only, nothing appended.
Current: 0 A
